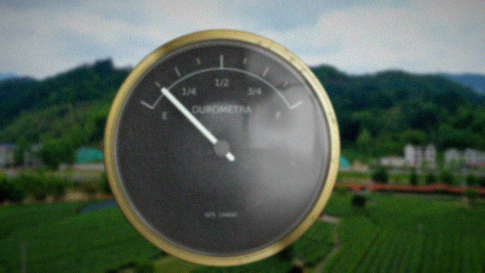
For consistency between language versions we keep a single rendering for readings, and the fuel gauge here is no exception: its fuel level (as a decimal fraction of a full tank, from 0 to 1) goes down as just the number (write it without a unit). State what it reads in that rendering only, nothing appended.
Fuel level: 0.125
